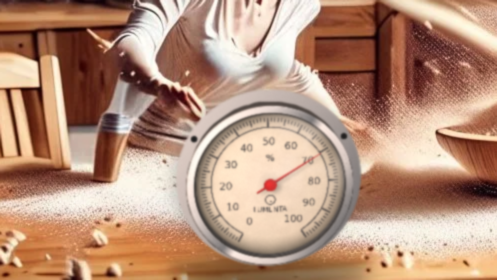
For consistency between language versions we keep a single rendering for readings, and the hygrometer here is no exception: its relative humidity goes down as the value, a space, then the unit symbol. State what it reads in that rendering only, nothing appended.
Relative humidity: 70 %
